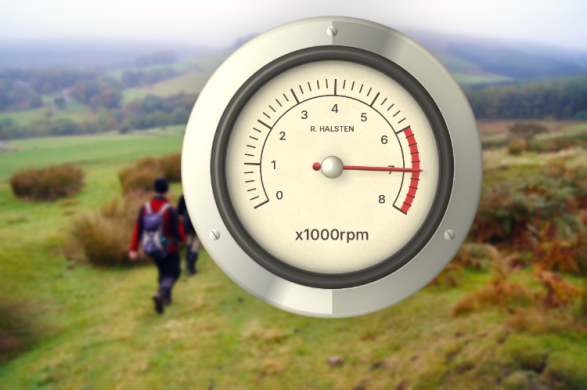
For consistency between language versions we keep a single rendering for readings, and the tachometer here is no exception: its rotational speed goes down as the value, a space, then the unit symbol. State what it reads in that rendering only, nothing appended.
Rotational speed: 7000 rpm
